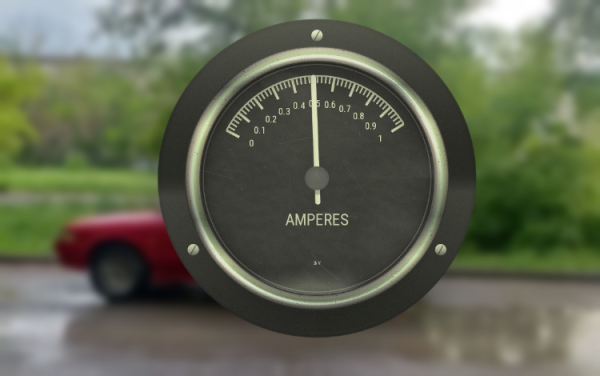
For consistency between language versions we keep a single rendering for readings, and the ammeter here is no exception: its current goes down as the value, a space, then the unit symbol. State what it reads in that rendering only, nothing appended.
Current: 0.5 A
